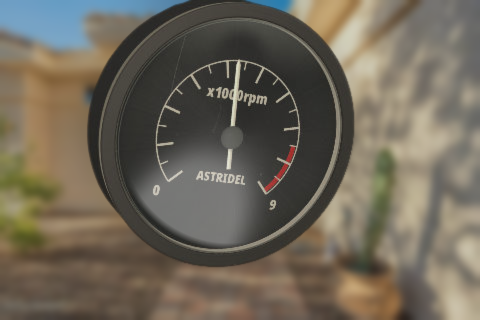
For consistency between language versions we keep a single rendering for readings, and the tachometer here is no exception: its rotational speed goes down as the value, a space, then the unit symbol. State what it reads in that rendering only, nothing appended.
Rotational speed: 4250 rpm
